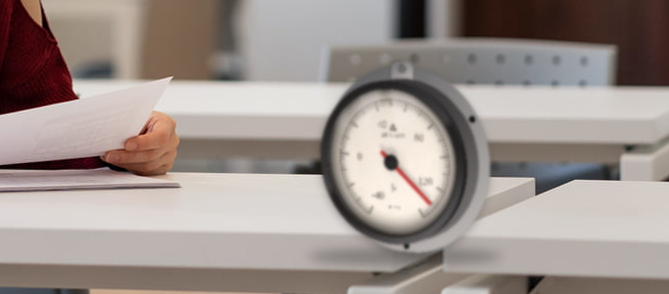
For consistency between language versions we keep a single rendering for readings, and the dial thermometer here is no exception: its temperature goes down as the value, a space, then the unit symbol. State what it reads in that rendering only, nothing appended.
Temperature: 130 °F
